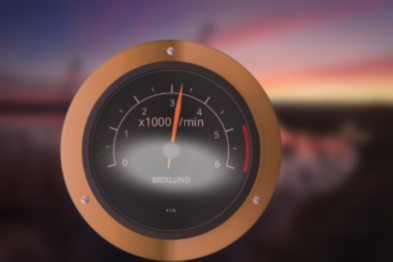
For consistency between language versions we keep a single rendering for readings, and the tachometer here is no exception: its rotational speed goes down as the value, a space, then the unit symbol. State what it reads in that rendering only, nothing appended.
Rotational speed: 3250 rpm
